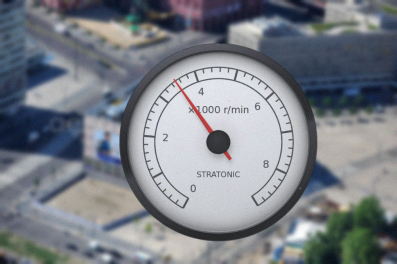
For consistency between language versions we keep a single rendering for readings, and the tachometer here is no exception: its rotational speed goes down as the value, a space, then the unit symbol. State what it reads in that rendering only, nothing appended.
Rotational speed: 3500 rpm
